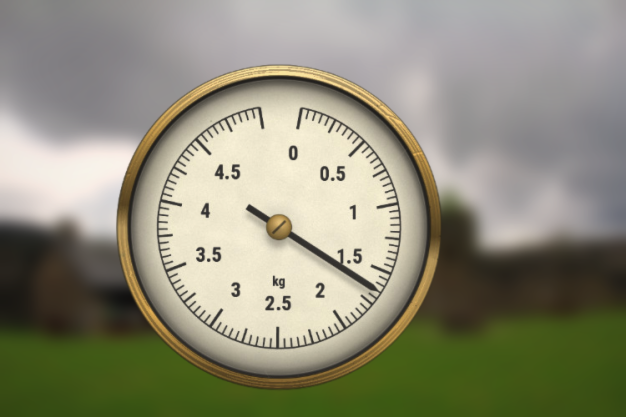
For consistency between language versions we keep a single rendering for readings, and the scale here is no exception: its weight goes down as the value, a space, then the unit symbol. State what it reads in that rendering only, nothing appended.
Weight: 1.65 kg
